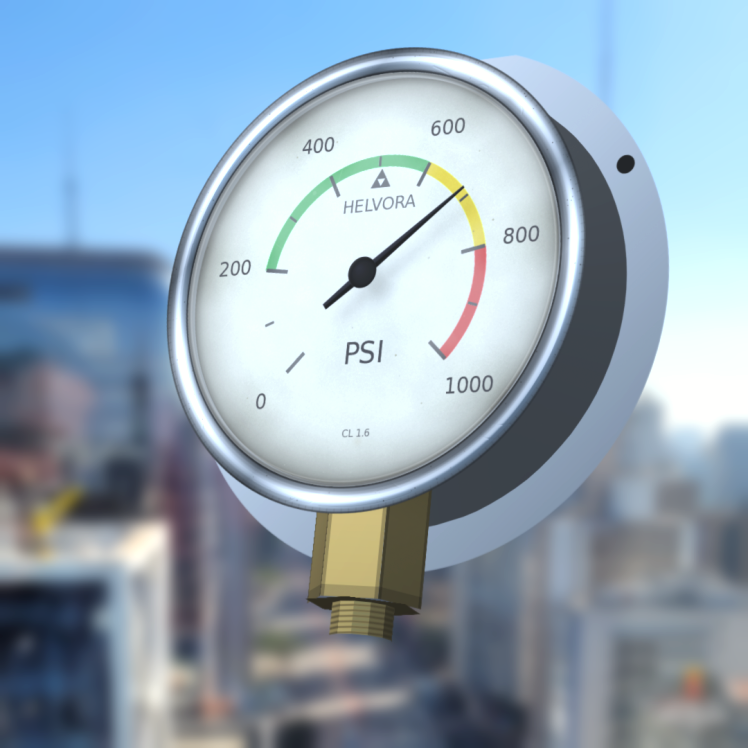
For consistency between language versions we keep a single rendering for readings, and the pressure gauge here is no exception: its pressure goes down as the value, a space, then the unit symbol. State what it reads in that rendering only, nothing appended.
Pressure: 700 psi
